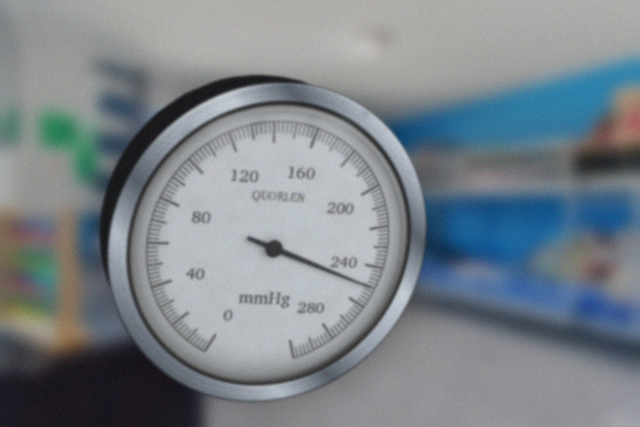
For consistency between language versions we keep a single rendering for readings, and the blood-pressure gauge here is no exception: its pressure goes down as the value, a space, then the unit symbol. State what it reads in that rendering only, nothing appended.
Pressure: 250 mmHg
